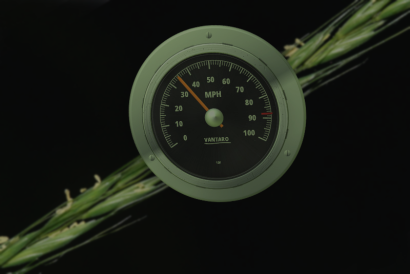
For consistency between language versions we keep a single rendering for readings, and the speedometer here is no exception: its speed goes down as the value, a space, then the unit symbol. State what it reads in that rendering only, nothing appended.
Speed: 35 mph
